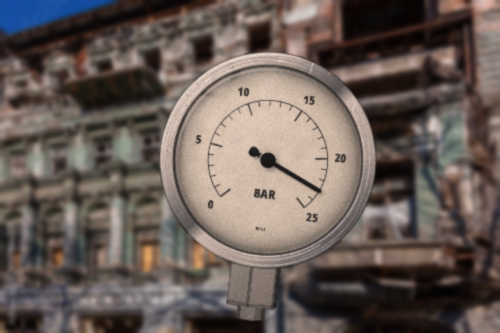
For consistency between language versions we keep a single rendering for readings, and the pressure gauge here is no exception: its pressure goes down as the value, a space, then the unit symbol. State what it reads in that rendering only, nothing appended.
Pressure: 23 bar
